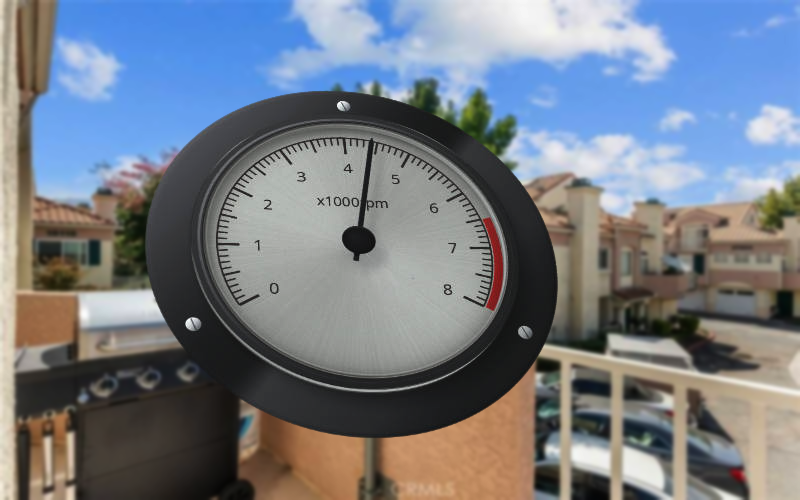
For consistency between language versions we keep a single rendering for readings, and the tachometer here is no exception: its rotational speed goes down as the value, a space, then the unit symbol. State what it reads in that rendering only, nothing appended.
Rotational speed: 4400 rpm
